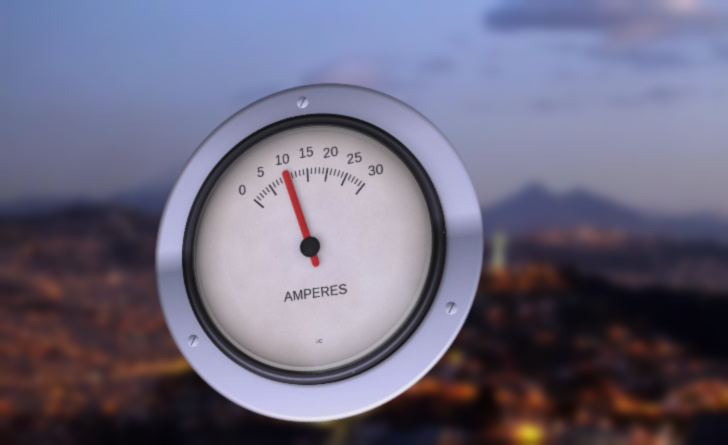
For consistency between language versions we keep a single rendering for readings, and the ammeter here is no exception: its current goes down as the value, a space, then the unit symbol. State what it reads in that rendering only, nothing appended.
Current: 10 A
